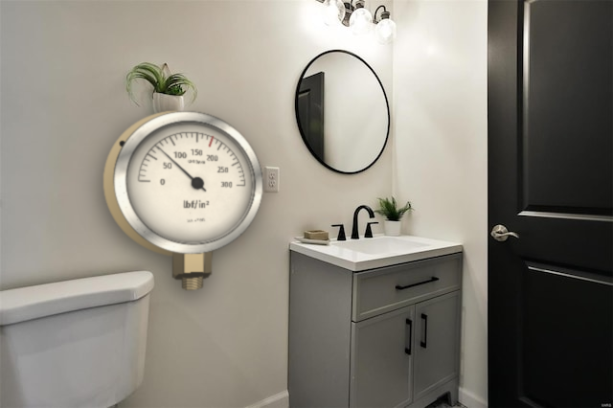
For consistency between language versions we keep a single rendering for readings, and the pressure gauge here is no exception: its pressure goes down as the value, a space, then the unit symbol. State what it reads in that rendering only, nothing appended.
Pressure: 70 psi
